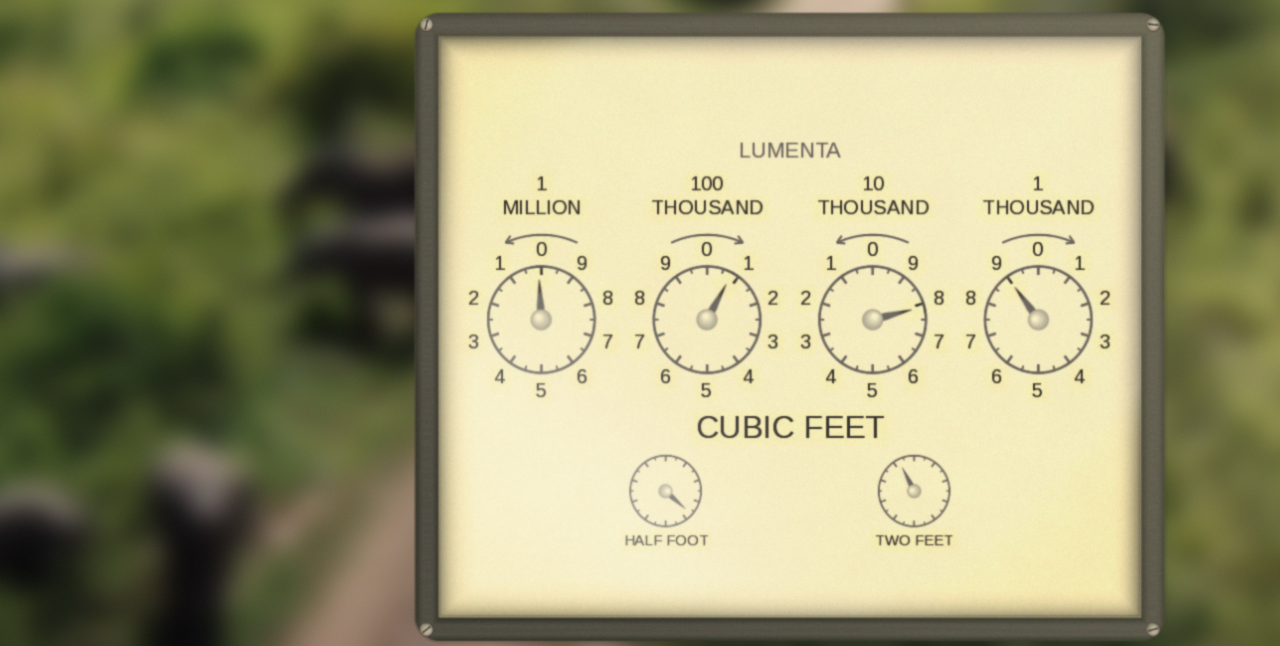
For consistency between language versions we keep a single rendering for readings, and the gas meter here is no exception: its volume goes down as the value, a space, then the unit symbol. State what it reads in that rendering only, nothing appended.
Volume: 7900 ft³
